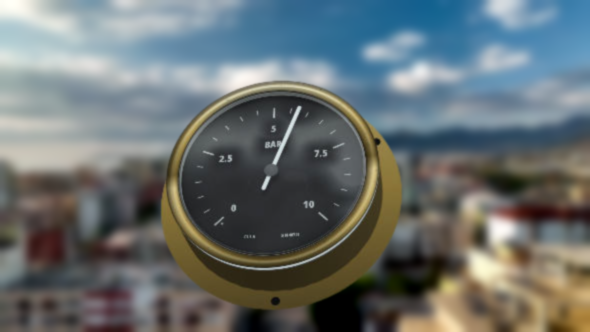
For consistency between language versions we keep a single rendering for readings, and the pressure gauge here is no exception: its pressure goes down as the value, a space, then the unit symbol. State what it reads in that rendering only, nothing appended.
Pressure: 5.75 bar
